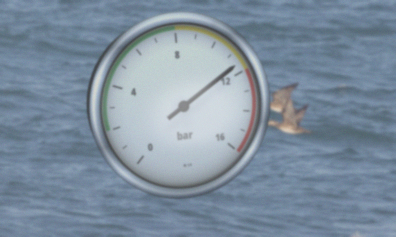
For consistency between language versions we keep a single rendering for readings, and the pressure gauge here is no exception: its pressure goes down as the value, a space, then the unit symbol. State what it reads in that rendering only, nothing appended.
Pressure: 11.5 bar
